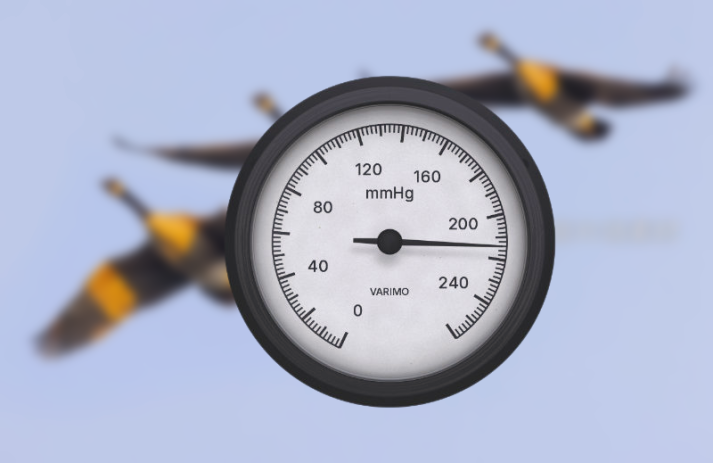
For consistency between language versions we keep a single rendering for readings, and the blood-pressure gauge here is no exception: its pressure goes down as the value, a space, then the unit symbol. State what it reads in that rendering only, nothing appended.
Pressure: 214 mmHg
